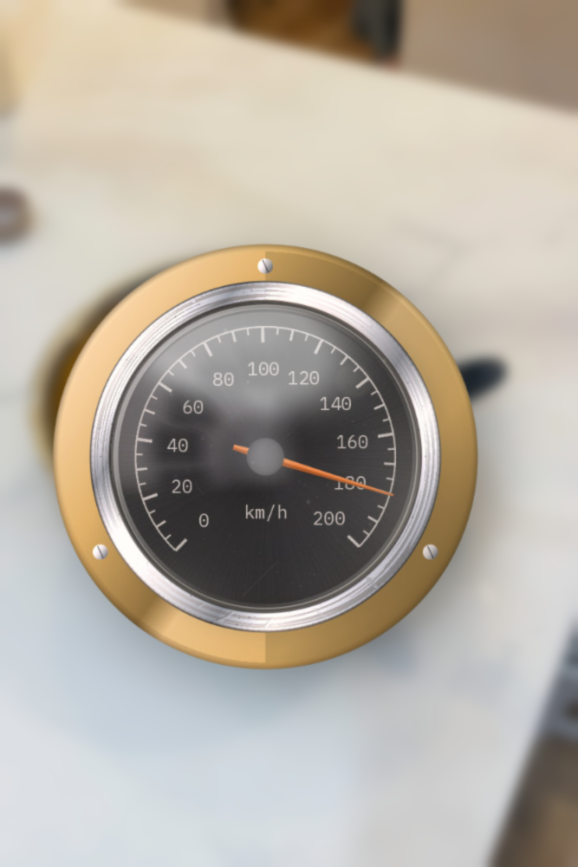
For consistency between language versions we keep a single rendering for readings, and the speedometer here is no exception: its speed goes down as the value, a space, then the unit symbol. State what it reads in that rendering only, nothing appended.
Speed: 180 km/h
